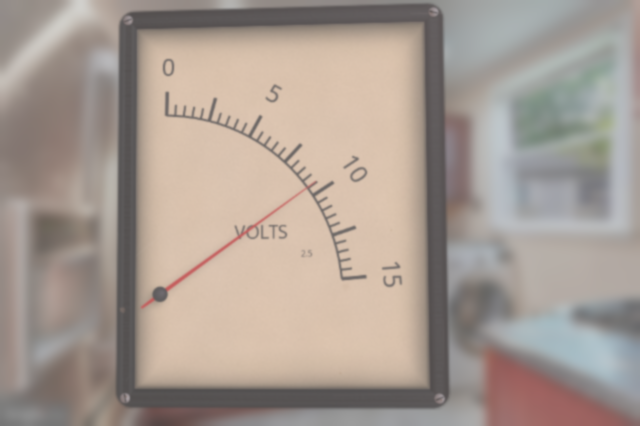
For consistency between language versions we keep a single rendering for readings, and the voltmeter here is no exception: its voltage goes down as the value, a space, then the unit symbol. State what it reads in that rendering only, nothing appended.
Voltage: 9.5 V
